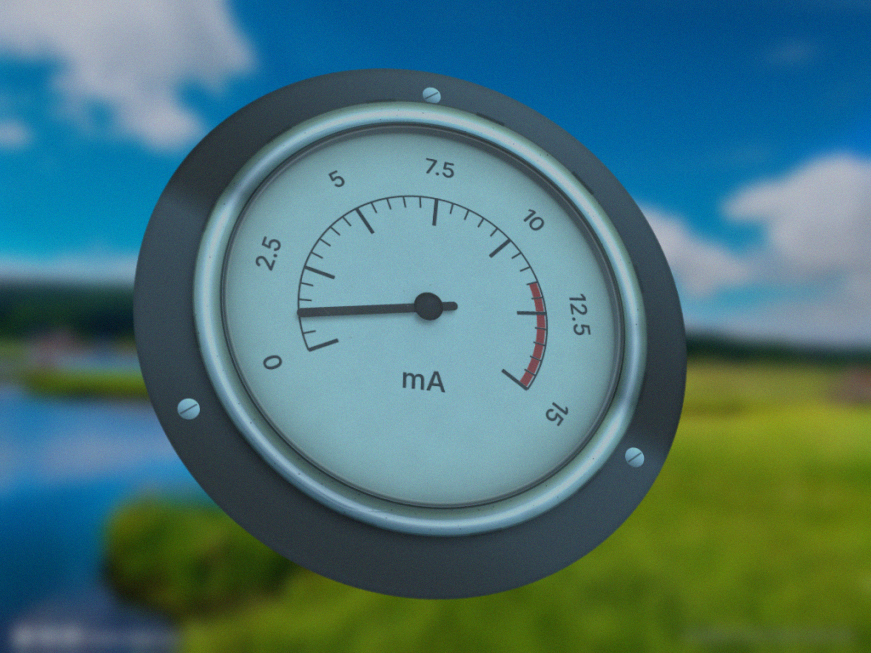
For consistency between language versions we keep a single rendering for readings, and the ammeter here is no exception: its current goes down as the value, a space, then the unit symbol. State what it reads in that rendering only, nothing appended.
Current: 1 mA
